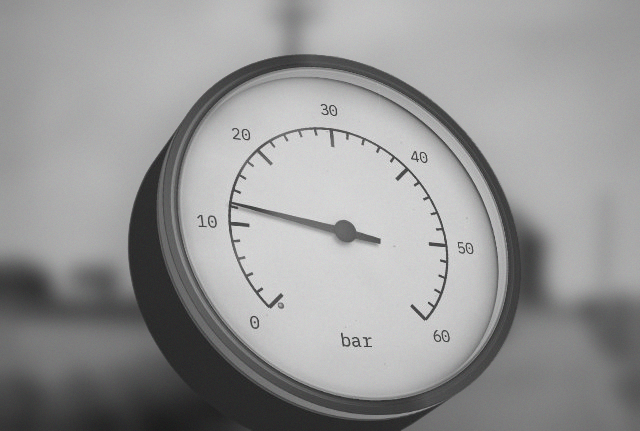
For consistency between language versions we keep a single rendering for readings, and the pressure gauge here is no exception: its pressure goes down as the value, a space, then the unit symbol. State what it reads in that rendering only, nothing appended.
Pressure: 12 bar
